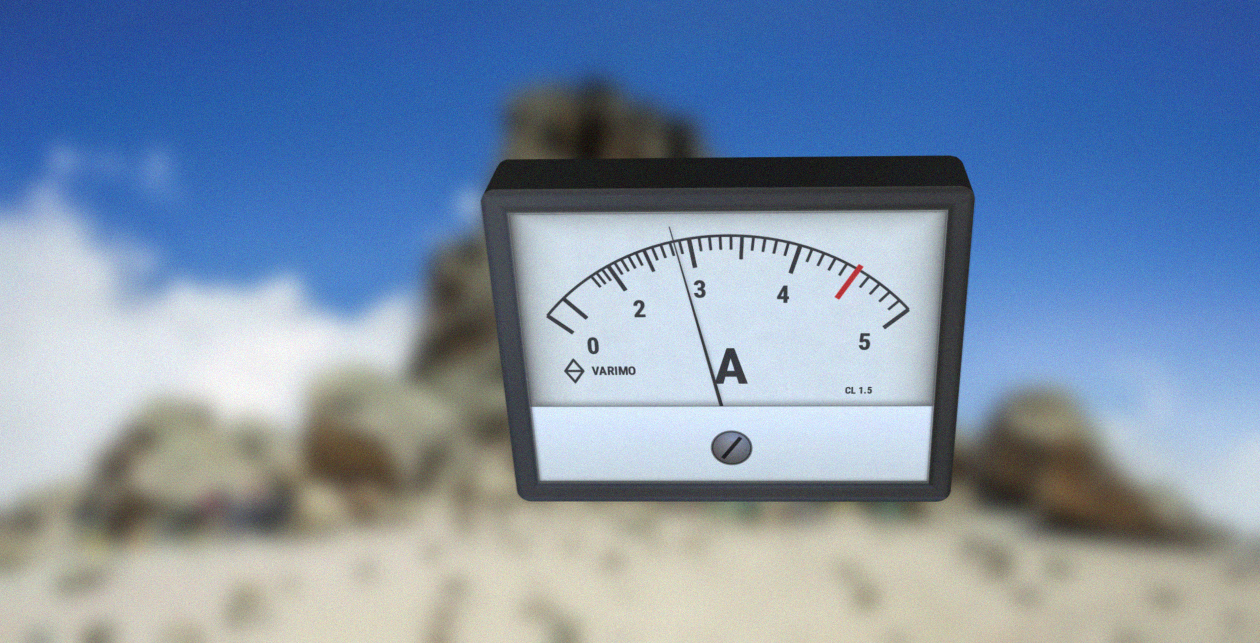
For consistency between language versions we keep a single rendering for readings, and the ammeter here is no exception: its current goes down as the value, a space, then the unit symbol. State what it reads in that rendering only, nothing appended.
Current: 2.85 A
